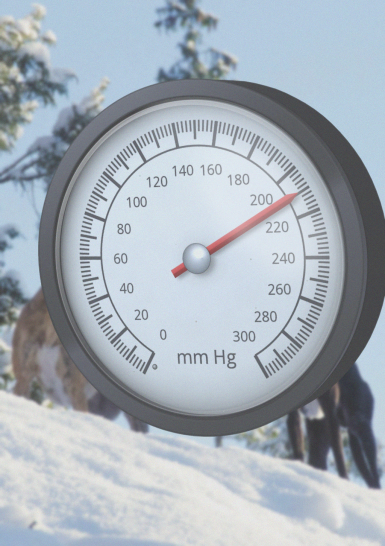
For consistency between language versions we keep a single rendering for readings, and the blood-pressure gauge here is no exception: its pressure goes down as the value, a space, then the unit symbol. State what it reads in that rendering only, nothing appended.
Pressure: 210 mmHg
